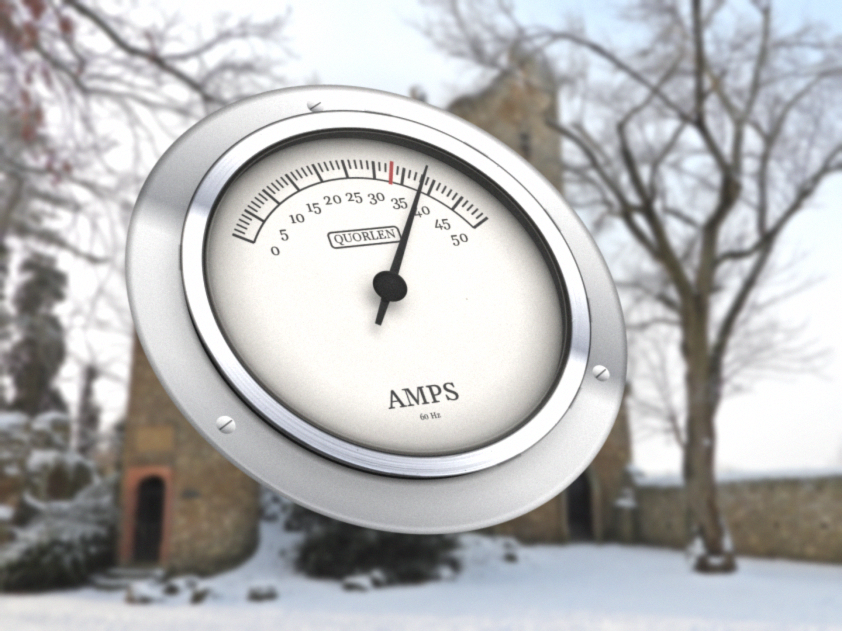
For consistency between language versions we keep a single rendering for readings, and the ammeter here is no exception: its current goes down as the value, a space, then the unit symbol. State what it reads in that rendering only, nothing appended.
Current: 38 A
